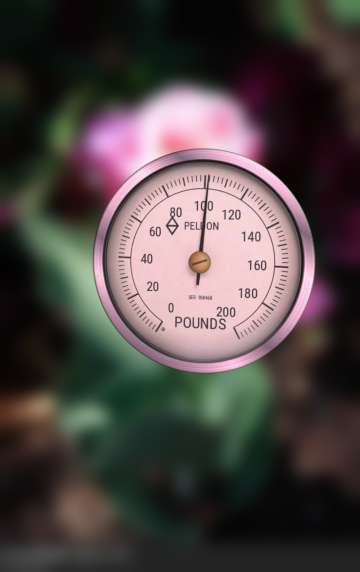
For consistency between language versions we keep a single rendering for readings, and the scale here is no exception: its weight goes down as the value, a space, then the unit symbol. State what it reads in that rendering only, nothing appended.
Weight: 102 lb
